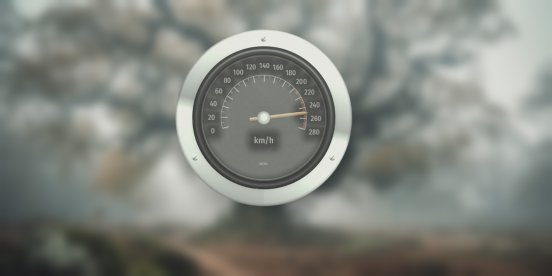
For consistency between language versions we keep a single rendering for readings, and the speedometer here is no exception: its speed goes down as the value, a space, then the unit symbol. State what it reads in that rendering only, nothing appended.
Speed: 250 km/h
